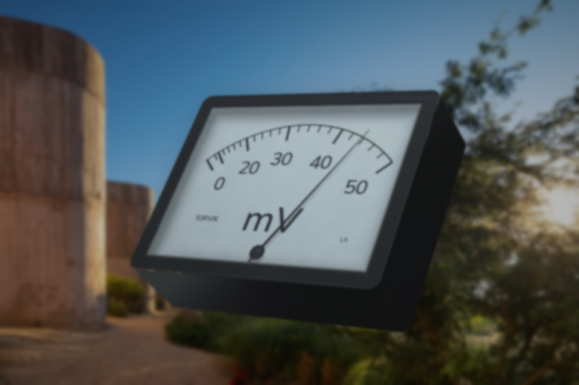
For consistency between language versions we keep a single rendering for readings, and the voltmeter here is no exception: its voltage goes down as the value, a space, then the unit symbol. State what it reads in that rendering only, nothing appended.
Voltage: 44 mV
